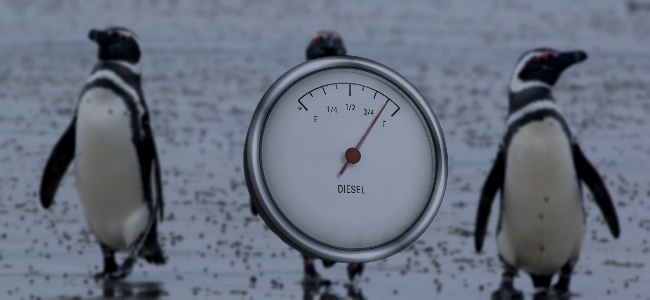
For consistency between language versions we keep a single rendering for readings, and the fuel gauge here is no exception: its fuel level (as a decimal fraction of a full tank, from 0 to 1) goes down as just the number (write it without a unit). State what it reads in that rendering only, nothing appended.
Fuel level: 0.875
